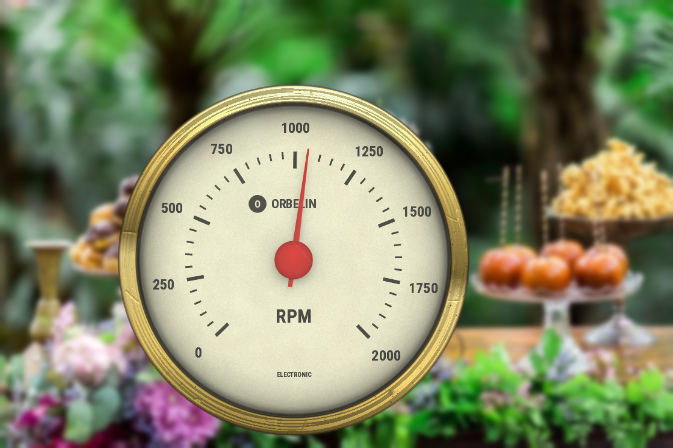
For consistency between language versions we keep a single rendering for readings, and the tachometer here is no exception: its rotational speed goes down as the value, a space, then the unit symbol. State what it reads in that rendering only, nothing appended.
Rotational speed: 1050 rpm
